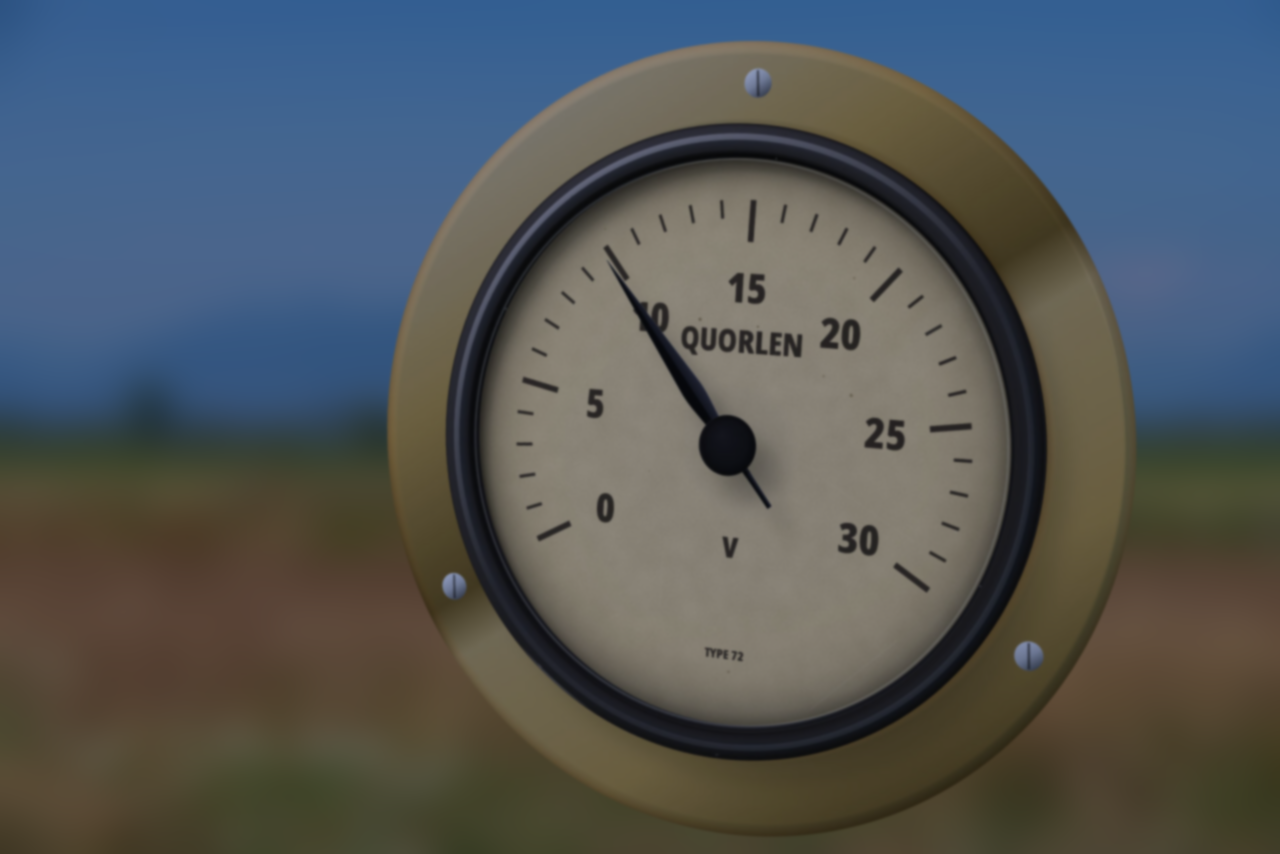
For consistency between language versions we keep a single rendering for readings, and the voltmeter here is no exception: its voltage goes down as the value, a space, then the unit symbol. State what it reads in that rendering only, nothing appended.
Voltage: 10 V
